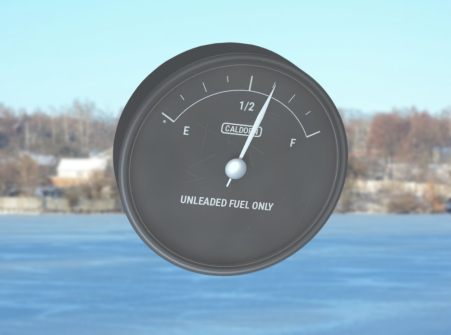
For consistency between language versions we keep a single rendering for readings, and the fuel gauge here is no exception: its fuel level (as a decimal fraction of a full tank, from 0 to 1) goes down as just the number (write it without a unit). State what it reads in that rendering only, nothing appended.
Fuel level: 0.625
